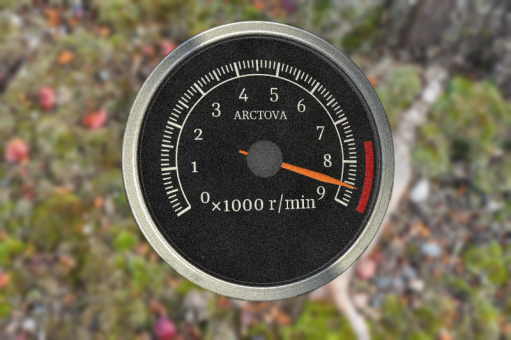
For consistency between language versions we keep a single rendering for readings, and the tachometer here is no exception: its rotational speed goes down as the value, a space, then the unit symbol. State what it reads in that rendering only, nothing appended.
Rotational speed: 8600 rpm
